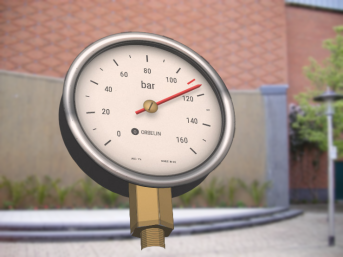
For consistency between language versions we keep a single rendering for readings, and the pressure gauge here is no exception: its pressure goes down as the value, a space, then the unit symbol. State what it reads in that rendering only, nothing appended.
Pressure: 115 bar
